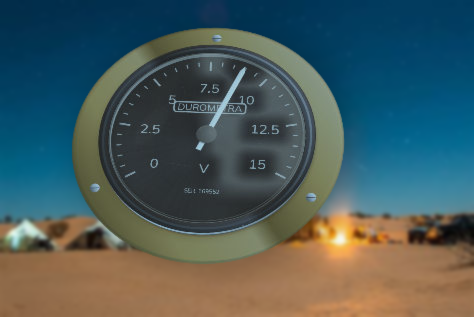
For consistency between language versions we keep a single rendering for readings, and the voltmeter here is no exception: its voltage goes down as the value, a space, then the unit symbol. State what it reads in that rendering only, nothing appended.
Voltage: 9 V
